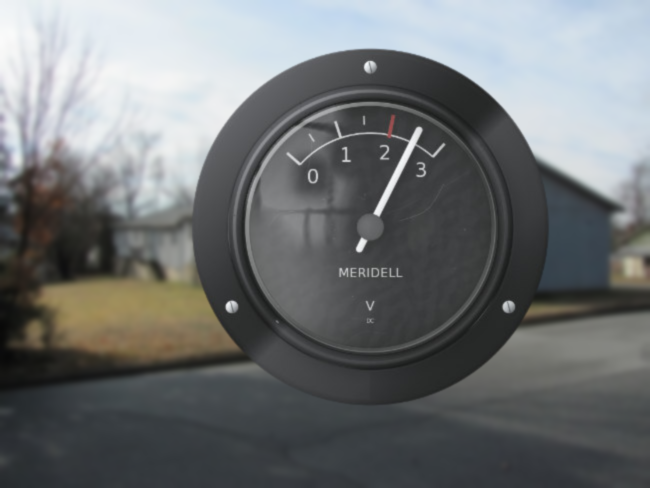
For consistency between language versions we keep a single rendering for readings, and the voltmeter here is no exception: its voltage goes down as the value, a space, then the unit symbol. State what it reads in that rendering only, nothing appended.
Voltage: 2.5 V
